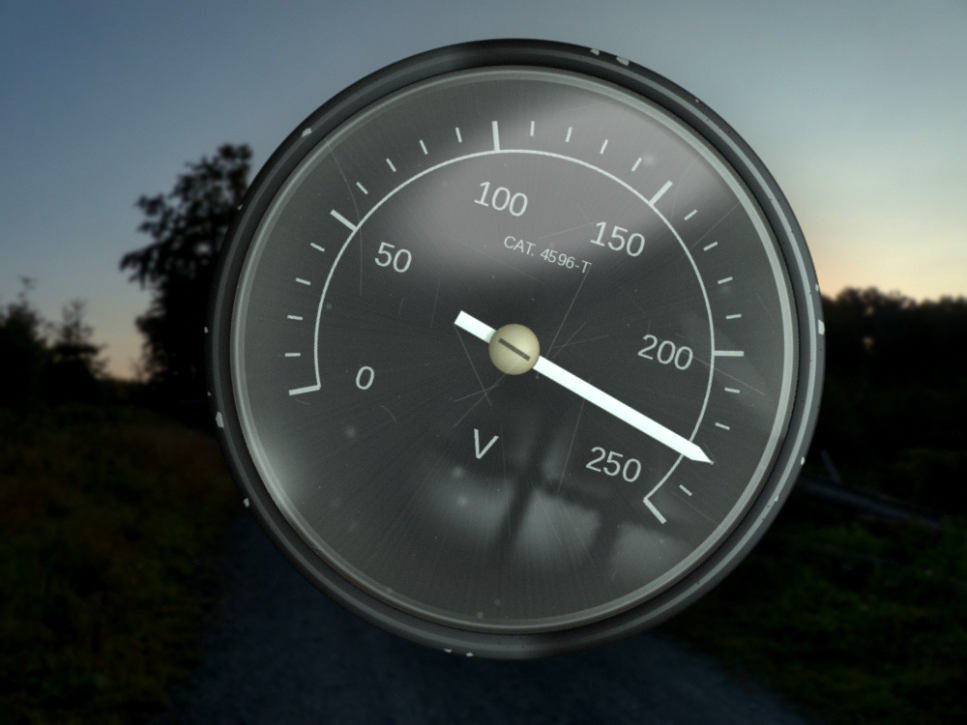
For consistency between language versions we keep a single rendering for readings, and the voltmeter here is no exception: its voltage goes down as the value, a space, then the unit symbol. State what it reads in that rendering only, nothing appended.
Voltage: 230 V
